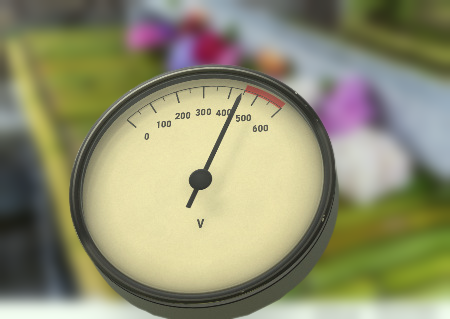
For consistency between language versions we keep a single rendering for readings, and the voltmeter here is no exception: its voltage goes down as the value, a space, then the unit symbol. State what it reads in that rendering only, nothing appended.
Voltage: 450 V
